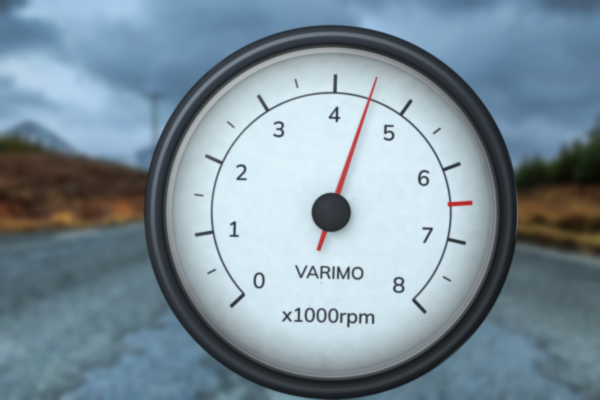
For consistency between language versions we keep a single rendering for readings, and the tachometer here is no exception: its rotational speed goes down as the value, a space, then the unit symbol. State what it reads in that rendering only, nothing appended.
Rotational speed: 4500 rpm
